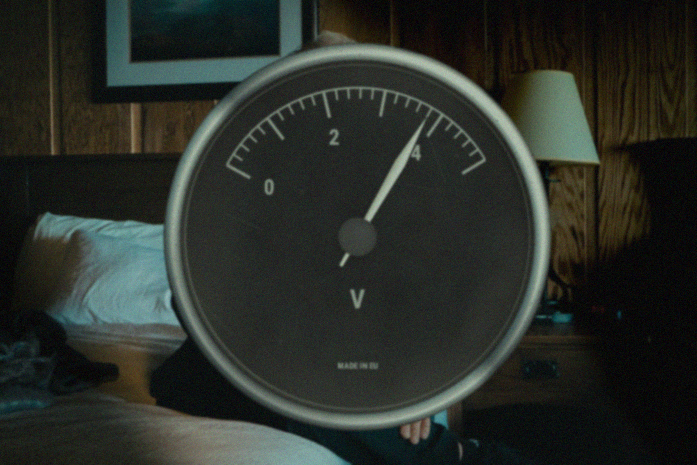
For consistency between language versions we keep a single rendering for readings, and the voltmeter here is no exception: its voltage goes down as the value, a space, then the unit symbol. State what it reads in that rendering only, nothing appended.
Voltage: 3.8 V
